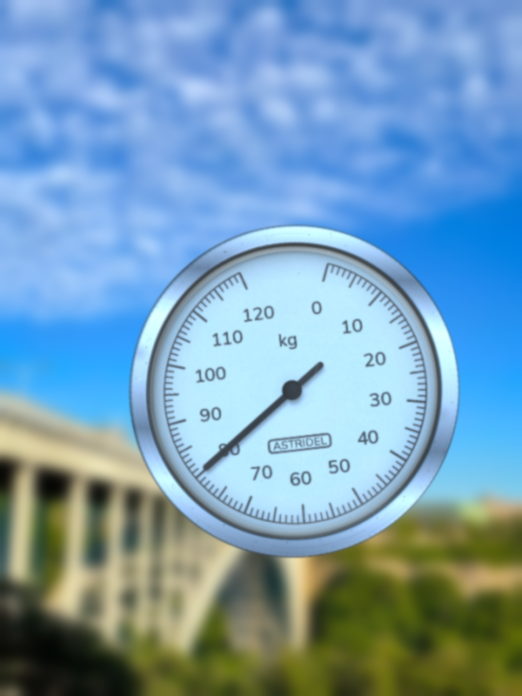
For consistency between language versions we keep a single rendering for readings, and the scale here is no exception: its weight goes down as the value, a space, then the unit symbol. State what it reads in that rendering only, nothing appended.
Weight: 80 kg
